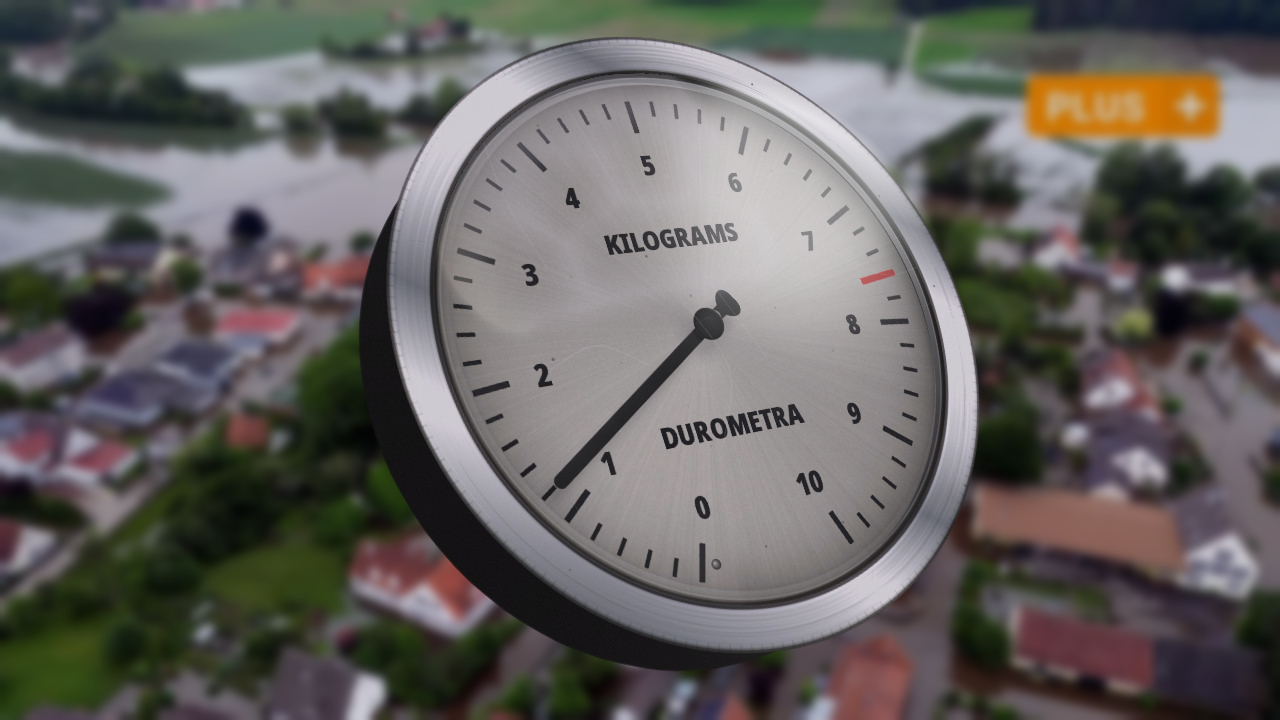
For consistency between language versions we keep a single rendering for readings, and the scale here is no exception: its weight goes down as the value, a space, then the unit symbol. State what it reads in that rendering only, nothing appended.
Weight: 1.2 kg
